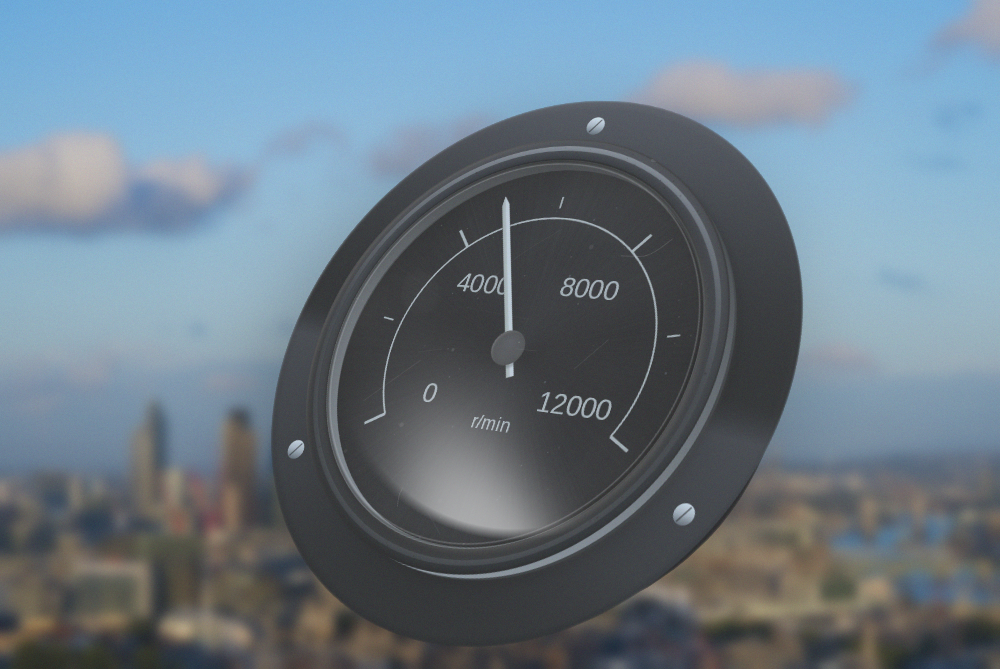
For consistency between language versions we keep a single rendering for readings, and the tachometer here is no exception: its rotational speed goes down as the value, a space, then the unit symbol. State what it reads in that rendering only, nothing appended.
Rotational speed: 5000 rpm
